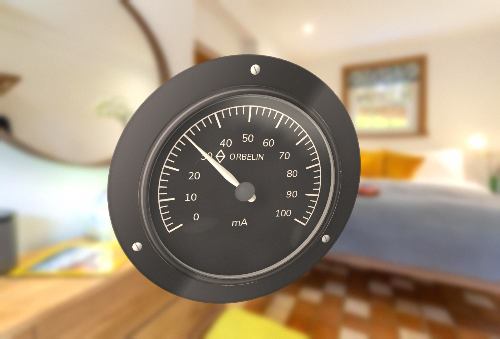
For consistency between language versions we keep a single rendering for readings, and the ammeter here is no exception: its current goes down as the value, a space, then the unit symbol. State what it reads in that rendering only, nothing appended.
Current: 30 mA
